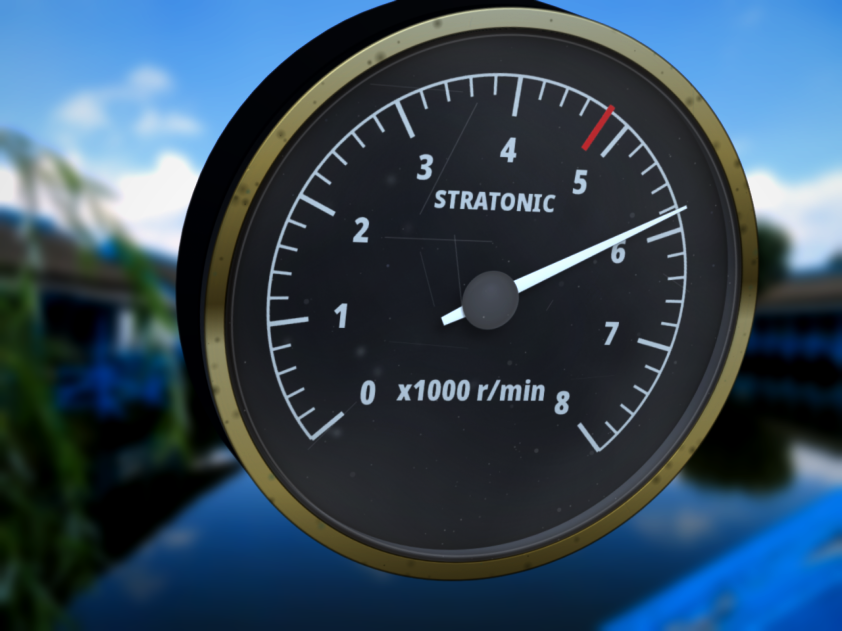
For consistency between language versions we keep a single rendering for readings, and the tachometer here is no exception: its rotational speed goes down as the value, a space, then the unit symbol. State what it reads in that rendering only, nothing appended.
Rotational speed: 5800 rpm
